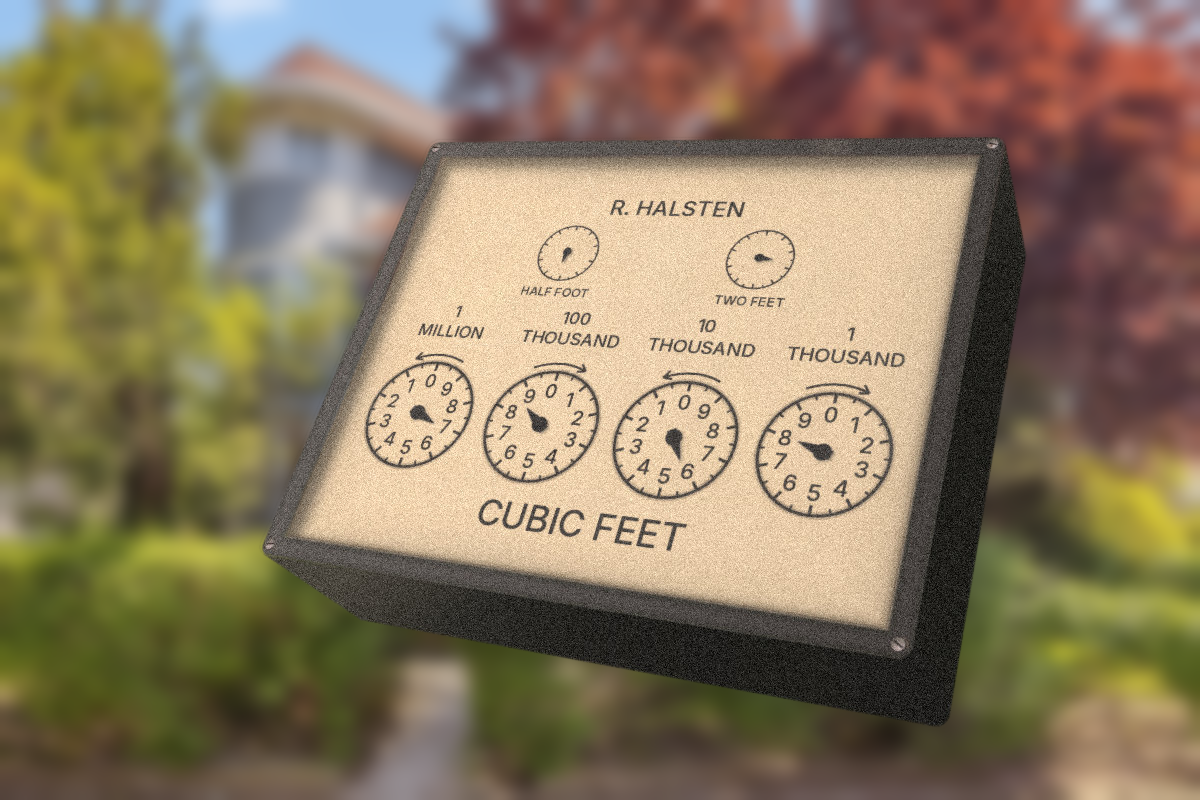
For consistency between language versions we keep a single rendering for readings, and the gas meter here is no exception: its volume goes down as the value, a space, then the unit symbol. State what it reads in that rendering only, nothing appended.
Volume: 685800 ft³
